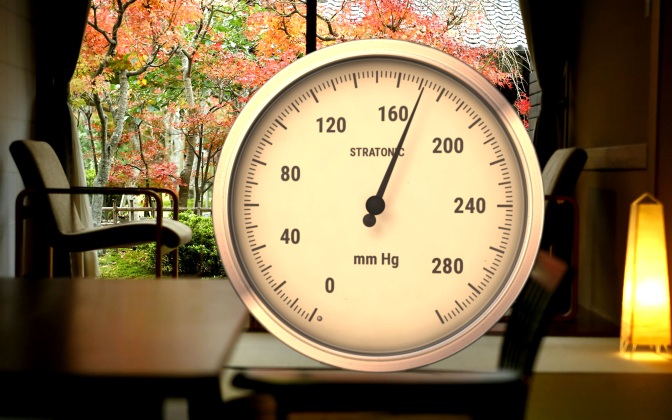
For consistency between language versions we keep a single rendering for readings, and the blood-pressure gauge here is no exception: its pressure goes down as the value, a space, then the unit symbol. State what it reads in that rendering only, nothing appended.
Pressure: 172 mmHg
